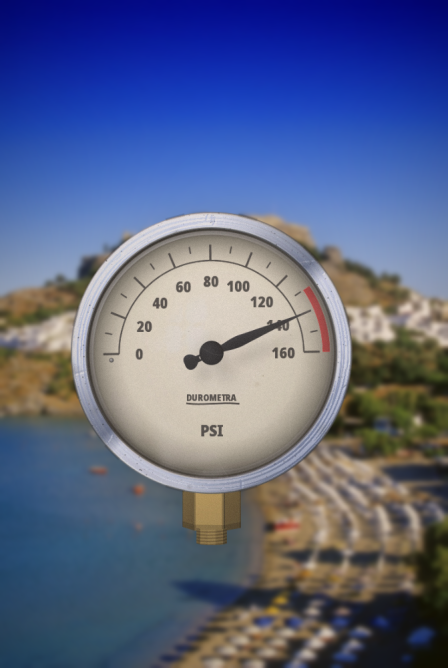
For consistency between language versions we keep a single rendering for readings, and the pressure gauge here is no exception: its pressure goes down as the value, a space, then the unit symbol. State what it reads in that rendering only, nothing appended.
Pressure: 140 psi
